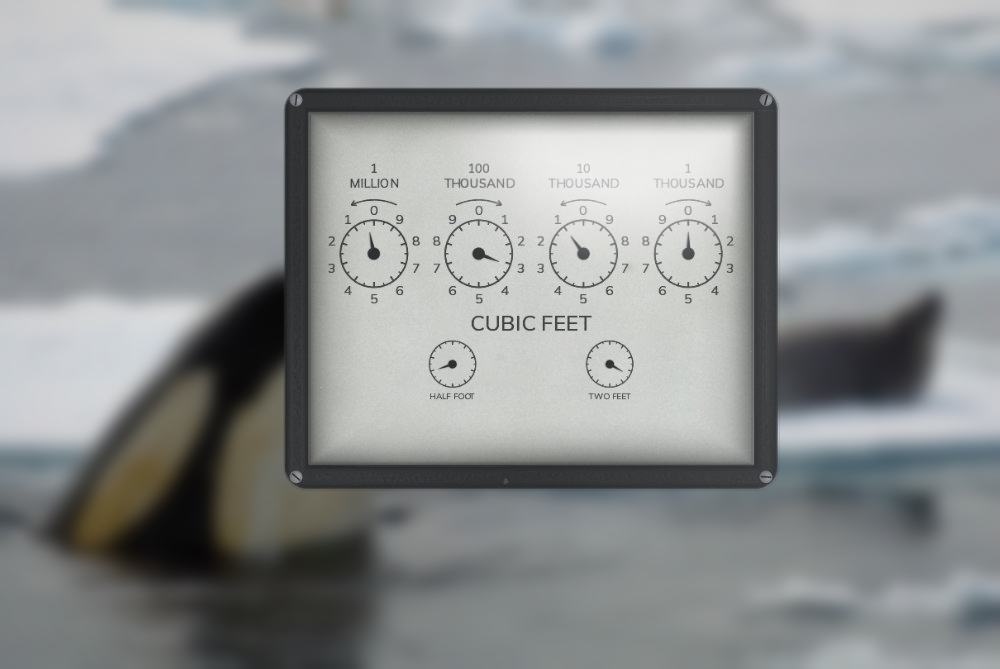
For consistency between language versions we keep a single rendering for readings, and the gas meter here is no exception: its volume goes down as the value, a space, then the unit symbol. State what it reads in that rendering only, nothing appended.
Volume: 31000 ft³
